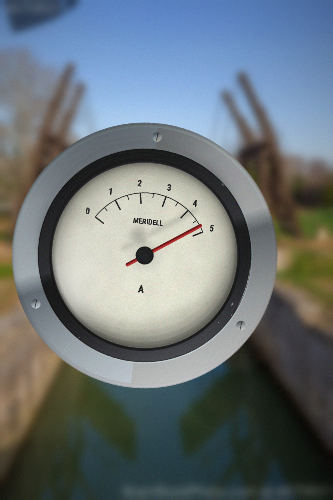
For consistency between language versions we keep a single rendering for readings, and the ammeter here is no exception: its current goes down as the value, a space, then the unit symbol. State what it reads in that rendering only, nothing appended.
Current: 4.75 A
